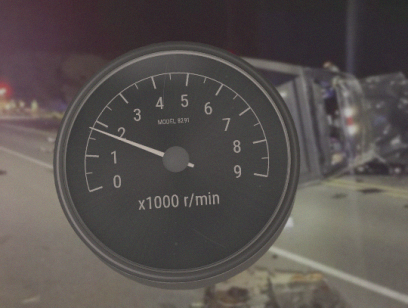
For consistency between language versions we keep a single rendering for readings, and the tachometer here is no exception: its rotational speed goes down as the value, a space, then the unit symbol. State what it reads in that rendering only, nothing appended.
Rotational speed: 1750 rpm
